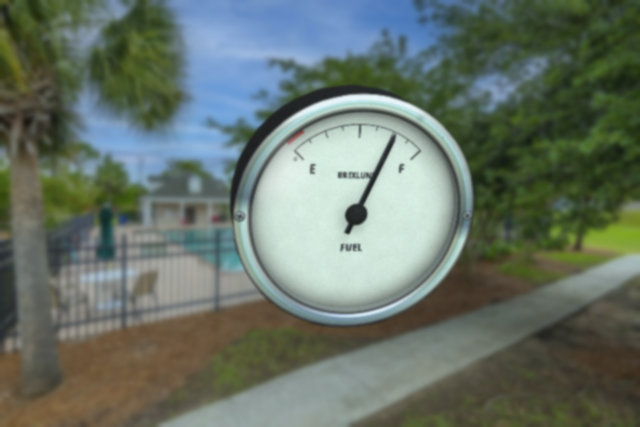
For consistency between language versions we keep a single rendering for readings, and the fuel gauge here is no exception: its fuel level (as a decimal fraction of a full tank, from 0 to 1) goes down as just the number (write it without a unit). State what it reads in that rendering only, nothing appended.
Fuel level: 0.75
